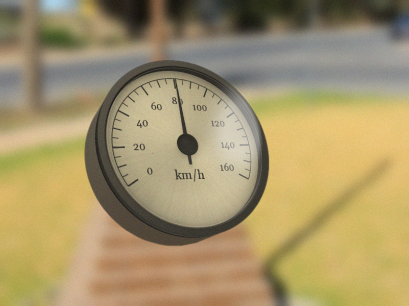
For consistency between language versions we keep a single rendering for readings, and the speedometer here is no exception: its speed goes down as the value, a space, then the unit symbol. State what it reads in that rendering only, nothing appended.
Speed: 80 km/h
